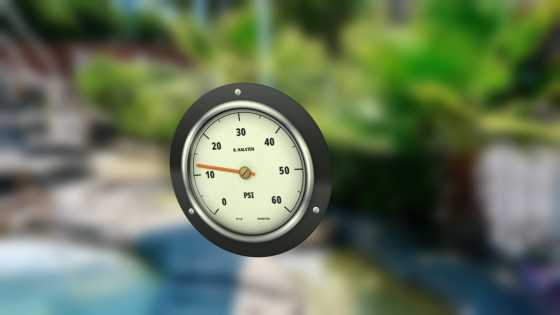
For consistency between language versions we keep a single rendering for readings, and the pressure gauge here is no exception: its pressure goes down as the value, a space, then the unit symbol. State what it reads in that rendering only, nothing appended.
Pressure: 12.5 psi
